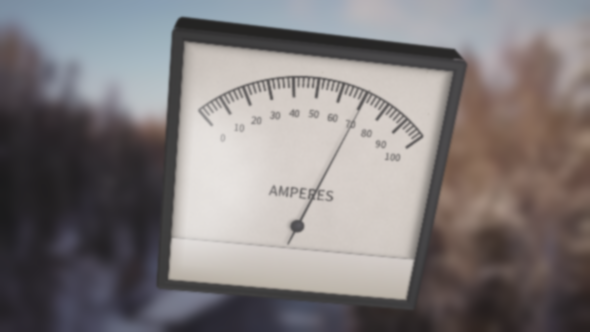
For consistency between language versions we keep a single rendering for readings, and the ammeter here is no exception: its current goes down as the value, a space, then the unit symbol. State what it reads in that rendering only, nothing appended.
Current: 70 A
